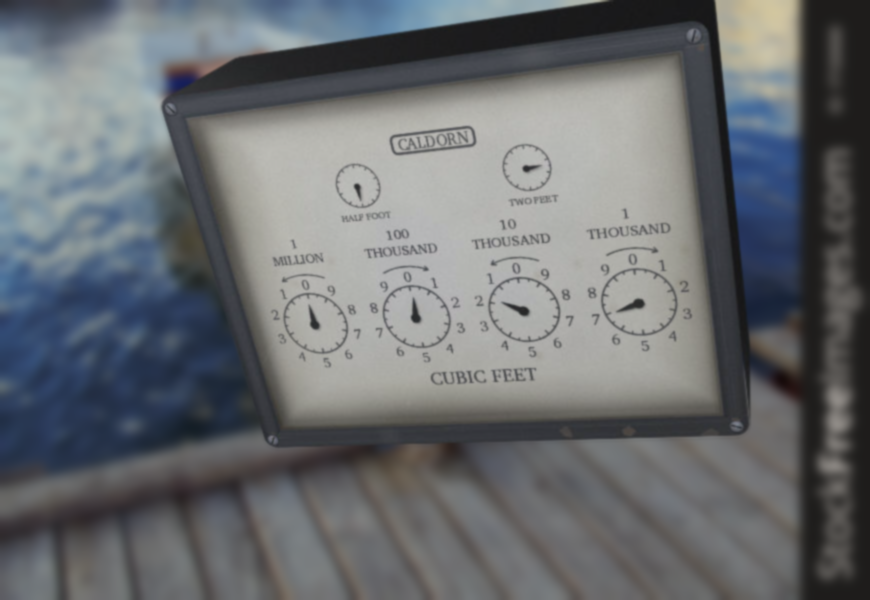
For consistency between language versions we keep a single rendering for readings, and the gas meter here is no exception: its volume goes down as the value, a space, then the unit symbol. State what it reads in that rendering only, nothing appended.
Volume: 1700 ft³
